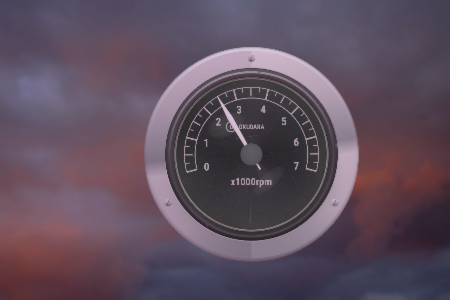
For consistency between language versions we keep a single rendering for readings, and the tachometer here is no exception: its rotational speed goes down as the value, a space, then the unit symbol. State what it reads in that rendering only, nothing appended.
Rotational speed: 2500 rpm
